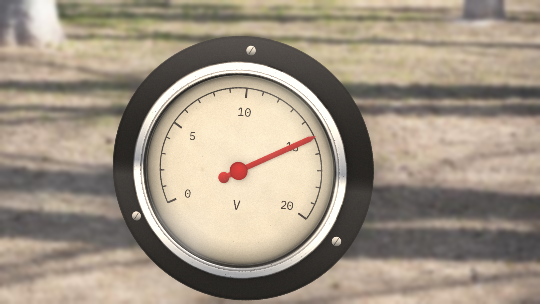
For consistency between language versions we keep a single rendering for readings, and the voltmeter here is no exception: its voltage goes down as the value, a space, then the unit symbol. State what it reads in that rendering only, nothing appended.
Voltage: 15 V
